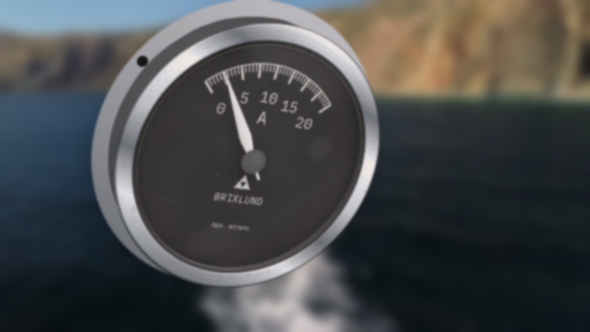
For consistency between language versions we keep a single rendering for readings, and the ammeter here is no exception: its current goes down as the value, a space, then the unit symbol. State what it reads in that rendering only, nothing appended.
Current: 2.5 A
